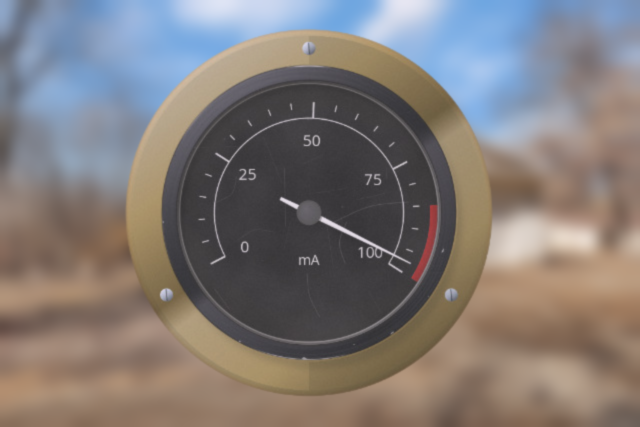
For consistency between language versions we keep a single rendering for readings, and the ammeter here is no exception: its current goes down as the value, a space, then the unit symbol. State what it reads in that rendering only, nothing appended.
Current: 97.5 mA
